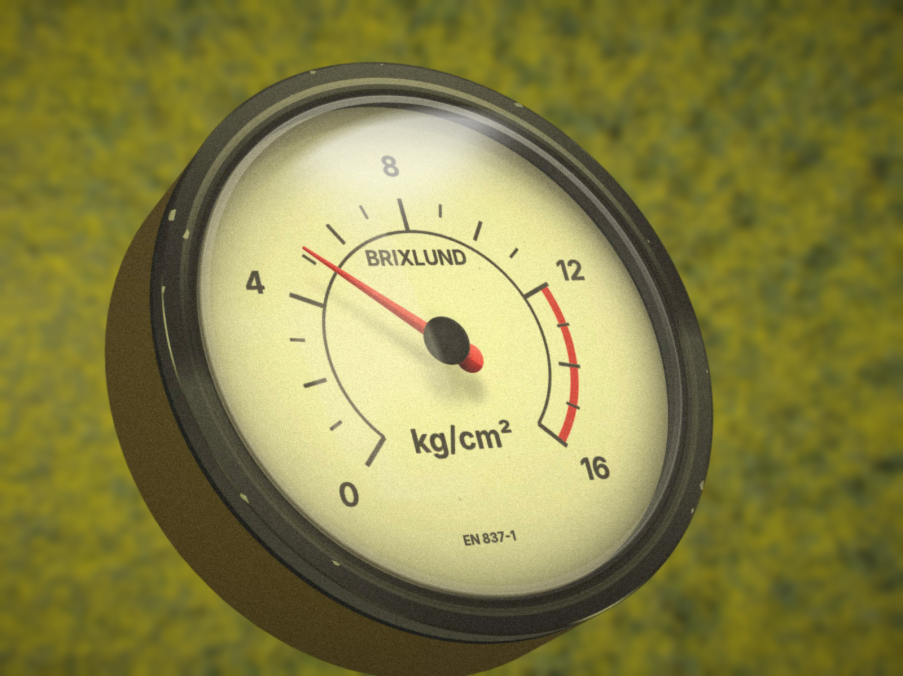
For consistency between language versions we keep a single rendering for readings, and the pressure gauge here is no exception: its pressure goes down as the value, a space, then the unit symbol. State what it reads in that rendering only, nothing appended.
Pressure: 5 kg/cm²
